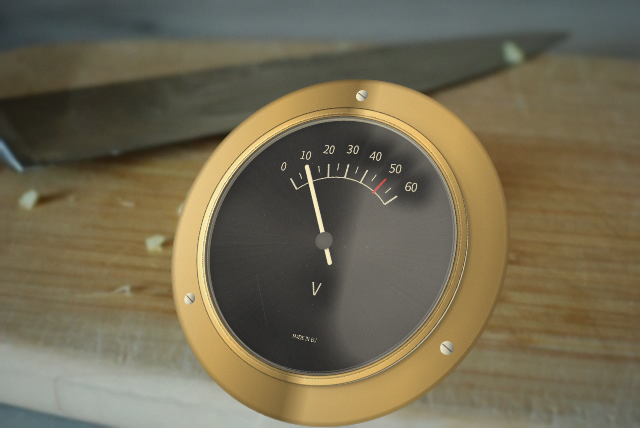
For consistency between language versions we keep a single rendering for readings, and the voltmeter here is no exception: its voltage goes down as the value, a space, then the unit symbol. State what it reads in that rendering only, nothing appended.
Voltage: 10 V
